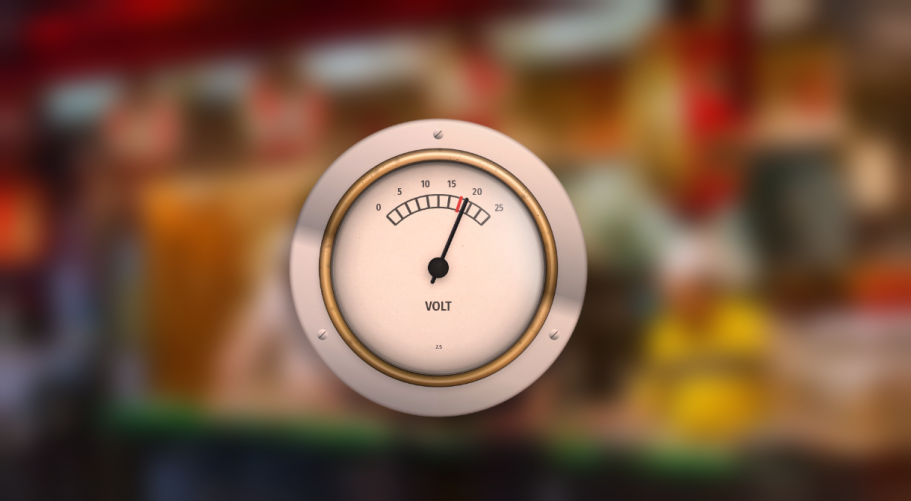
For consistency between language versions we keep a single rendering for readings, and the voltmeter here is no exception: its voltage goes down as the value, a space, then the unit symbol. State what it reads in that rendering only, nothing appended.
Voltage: 18.75 V
